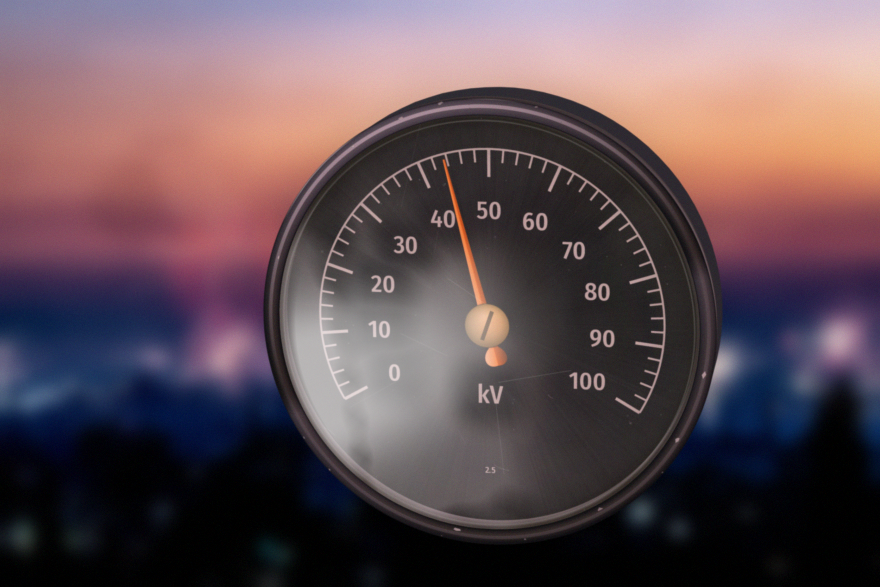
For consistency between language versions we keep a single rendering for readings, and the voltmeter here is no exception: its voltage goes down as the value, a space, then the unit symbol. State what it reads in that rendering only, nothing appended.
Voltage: 44 kV
